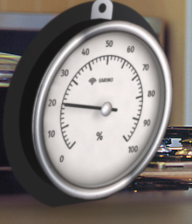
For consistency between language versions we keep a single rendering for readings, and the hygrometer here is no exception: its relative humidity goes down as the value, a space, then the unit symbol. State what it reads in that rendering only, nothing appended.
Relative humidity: 20 %
